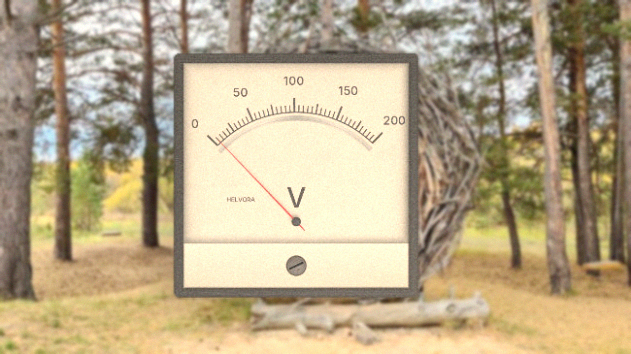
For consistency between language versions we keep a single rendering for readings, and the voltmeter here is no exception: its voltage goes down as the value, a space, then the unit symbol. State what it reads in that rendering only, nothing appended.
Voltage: 5 V
